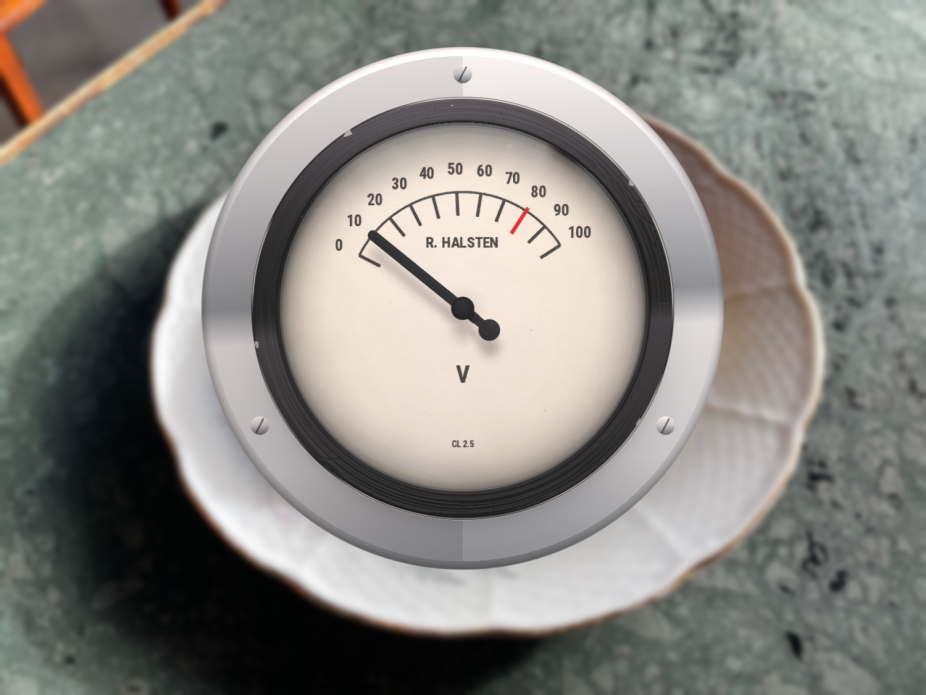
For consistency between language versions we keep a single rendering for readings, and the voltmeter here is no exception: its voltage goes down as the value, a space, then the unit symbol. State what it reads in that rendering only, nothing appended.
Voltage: 10 V
